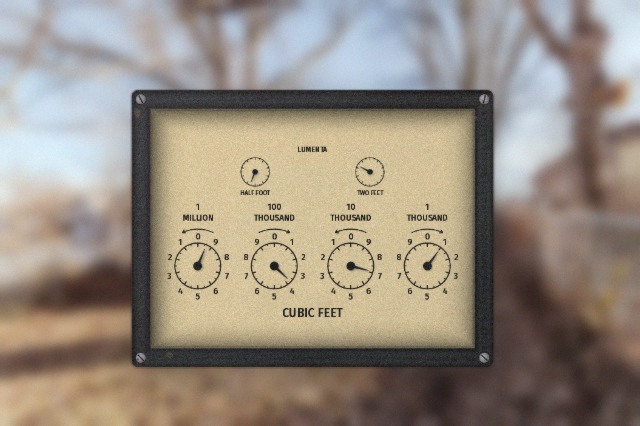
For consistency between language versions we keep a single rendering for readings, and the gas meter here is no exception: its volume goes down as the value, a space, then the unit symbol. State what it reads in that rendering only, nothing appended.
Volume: 937100 ft³
